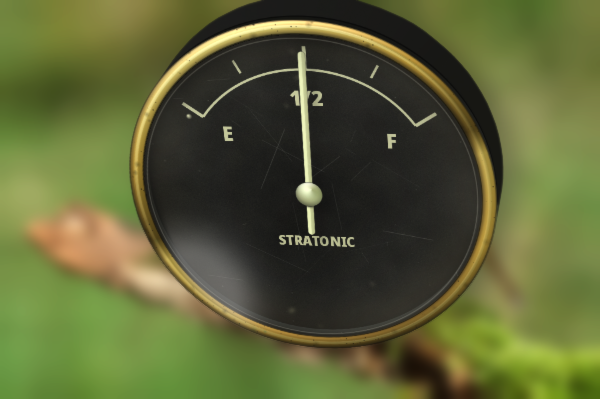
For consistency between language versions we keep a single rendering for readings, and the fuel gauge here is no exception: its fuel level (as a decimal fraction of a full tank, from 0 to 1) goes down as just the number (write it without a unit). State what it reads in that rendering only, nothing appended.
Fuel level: 0.5
